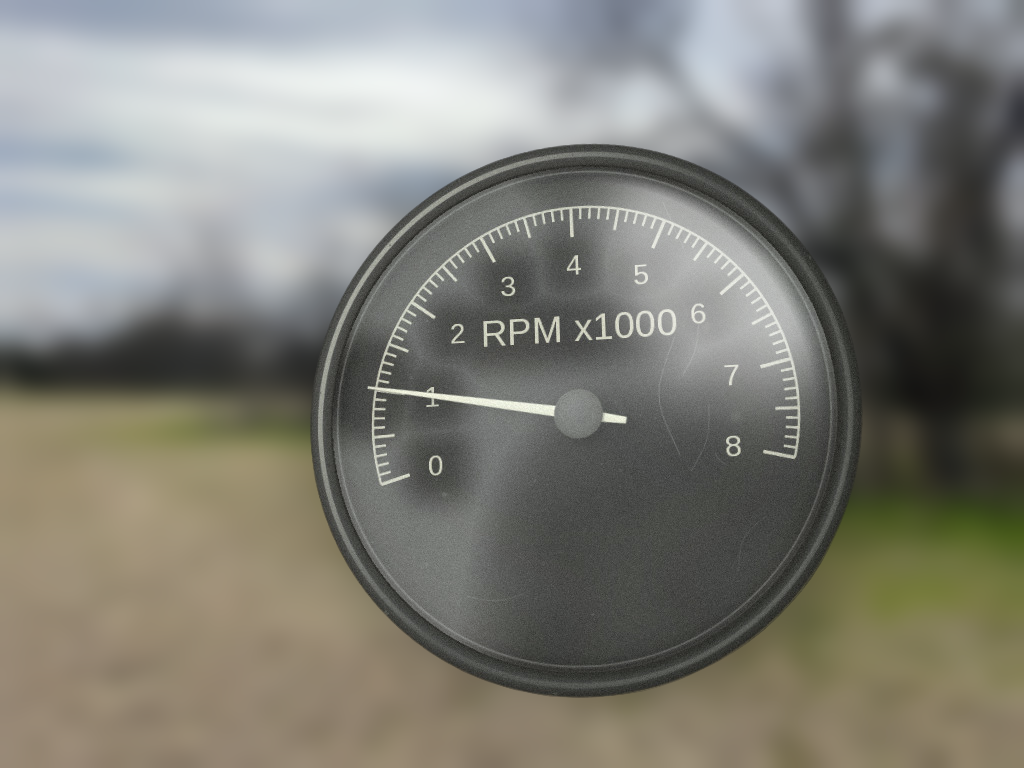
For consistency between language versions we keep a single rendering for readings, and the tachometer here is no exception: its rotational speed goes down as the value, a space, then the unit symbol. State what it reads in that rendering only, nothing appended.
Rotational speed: 1000 rpm
